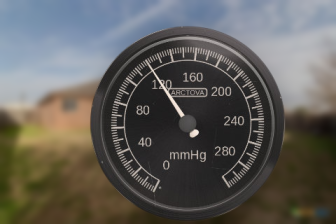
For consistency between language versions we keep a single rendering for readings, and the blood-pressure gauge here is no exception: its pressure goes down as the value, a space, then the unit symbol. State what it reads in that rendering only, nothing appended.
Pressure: 120 mmHg
